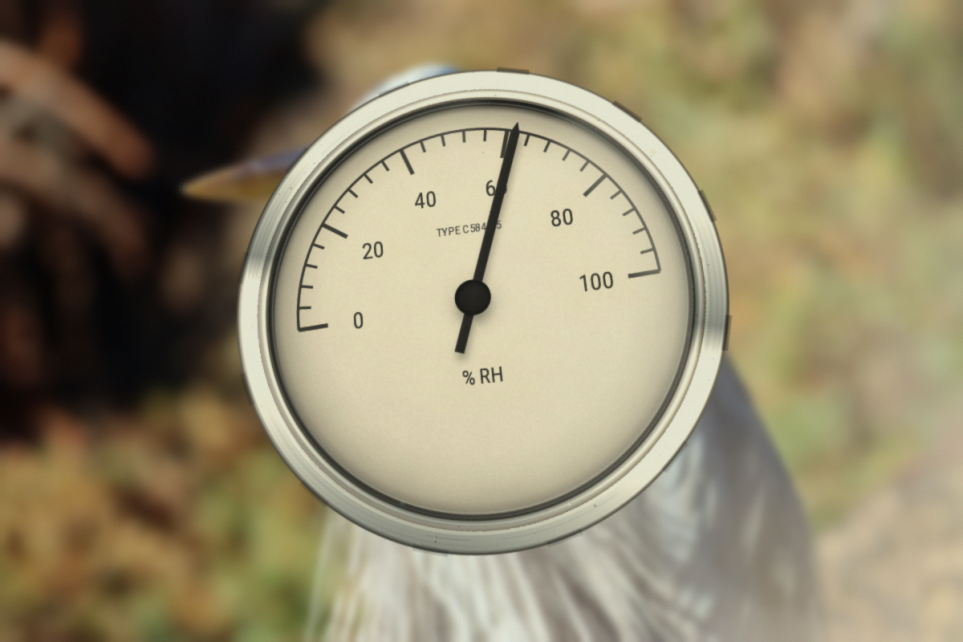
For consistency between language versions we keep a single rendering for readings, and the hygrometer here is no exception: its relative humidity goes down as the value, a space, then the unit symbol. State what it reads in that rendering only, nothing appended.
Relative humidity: 62 %
